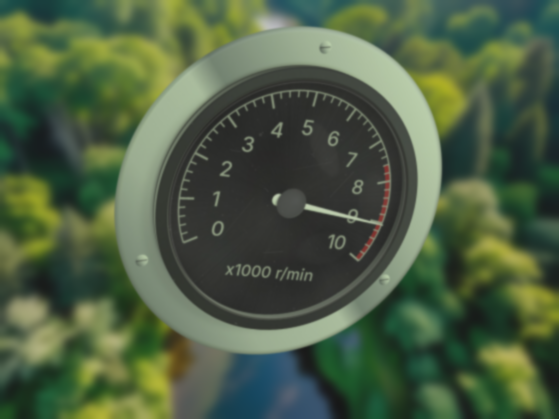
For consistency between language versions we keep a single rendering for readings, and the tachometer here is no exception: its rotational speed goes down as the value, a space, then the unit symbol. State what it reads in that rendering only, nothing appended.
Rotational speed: 9000 rpm
